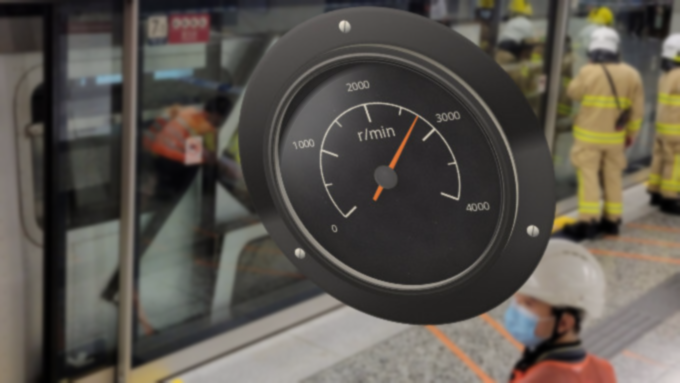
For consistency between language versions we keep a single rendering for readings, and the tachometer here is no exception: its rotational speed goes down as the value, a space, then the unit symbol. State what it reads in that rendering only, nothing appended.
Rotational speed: 2750 rpm
